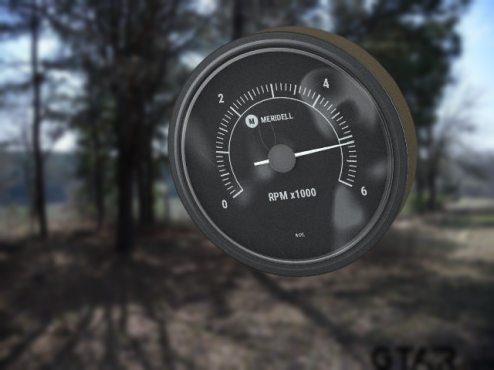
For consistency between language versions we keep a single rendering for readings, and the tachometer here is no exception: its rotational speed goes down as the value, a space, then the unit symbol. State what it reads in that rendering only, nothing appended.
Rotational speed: 5100 rpm
